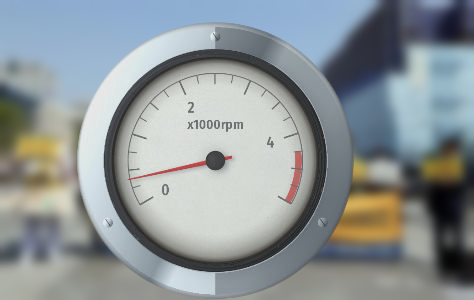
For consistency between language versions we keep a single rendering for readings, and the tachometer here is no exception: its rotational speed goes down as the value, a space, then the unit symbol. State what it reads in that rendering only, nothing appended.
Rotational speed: 375 rpm
